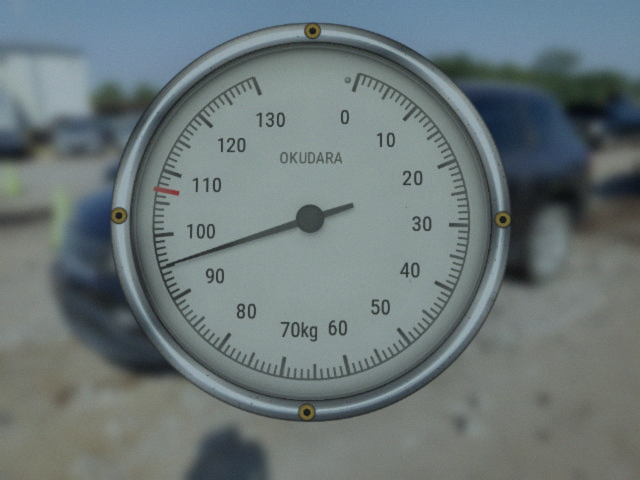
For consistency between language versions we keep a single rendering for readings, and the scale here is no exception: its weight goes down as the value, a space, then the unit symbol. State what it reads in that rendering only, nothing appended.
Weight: 95 kg
